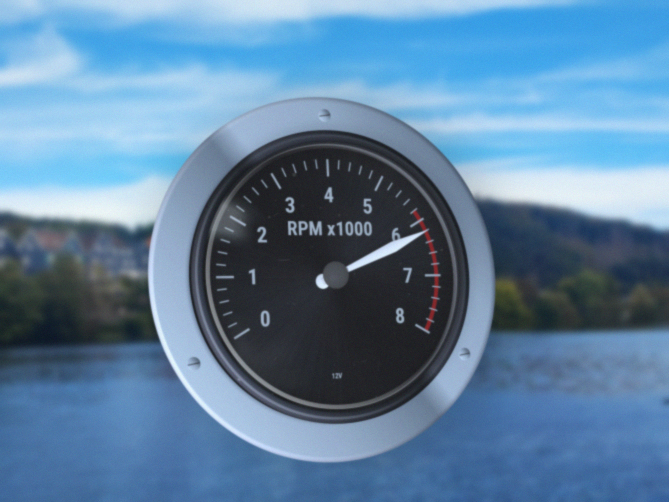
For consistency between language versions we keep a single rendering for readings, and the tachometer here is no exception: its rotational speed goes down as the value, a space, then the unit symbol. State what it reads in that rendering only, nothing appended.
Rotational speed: 6200 rpm
